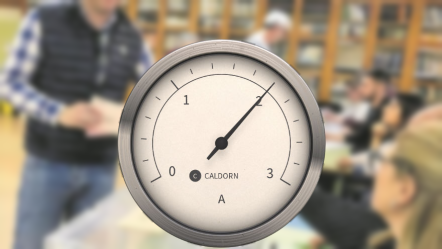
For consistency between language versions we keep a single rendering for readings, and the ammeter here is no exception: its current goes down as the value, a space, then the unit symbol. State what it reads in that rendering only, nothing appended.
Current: 2 A
